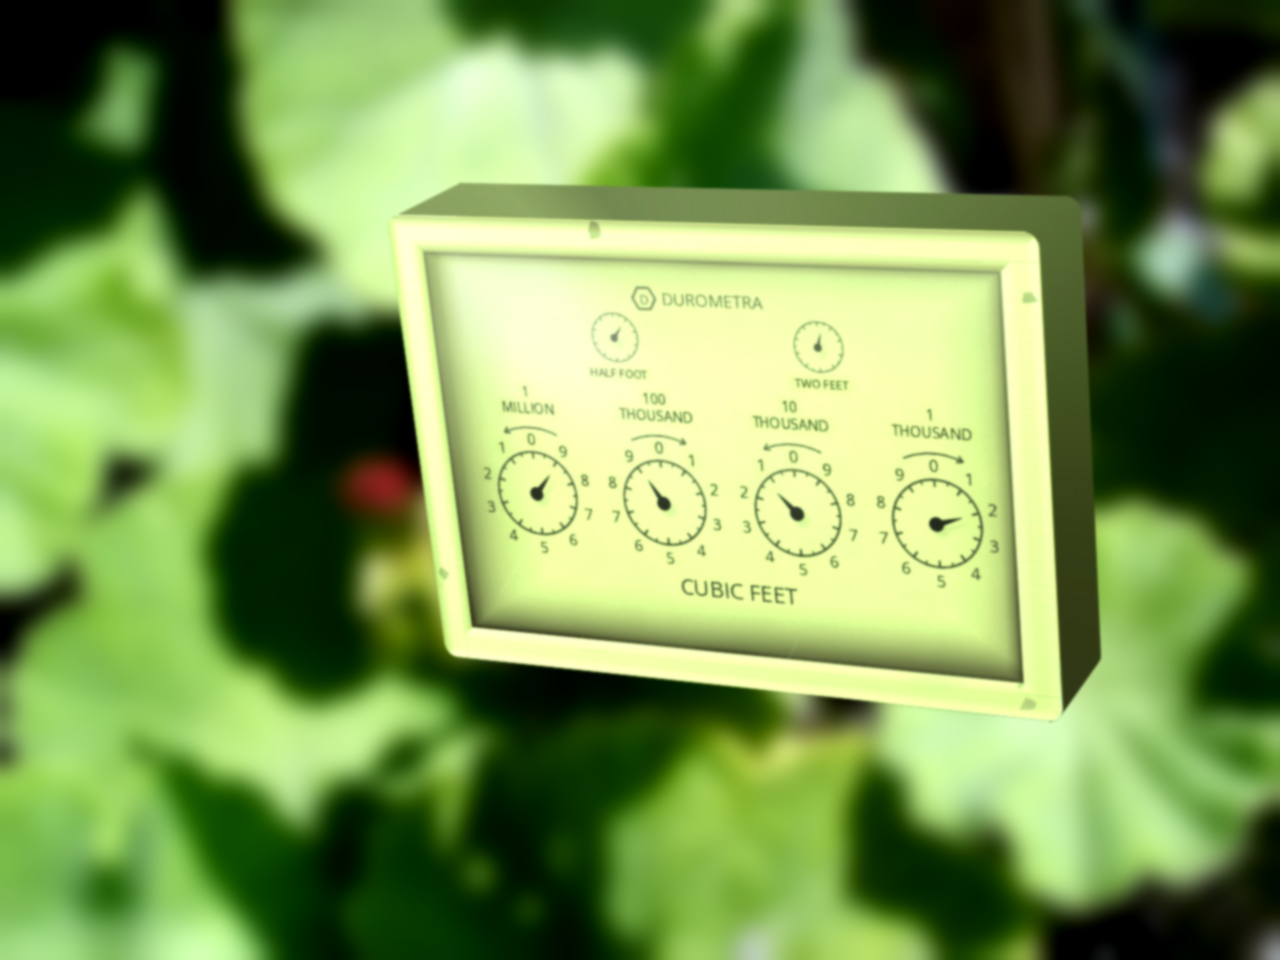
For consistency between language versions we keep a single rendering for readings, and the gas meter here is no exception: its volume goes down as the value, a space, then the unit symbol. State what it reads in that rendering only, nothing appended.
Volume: 891200 ft³
